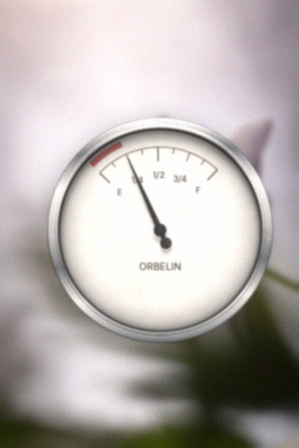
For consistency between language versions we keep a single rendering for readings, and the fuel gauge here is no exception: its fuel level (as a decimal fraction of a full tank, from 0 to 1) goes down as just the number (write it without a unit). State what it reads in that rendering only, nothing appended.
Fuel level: 0.25
